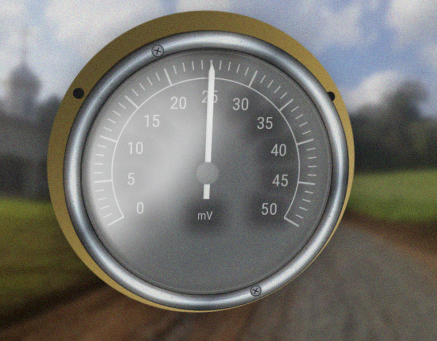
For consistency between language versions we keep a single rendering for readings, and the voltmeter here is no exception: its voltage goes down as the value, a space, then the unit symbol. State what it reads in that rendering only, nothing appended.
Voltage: 25 mV
